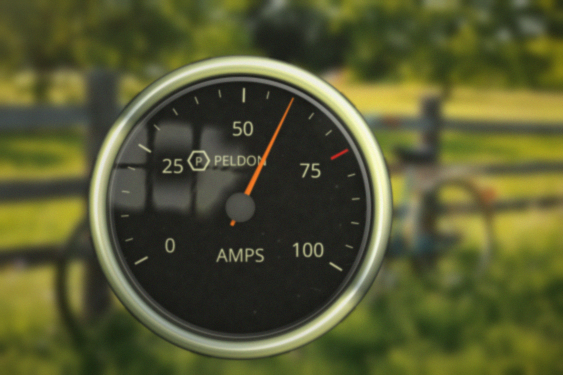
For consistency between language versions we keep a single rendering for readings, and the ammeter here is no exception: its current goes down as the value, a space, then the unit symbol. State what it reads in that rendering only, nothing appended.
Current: 60 A
